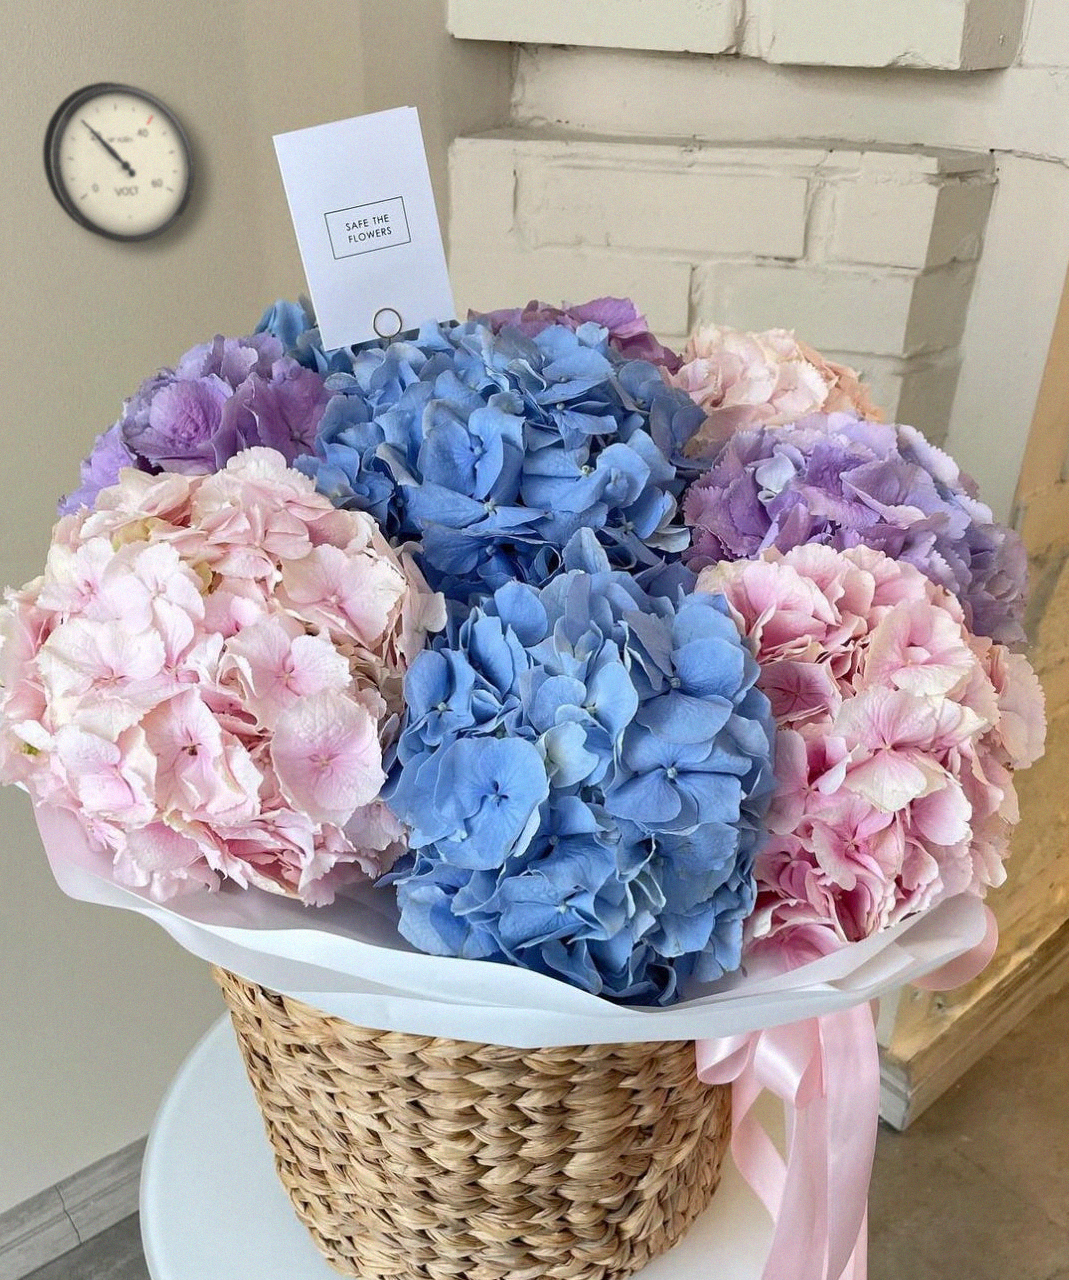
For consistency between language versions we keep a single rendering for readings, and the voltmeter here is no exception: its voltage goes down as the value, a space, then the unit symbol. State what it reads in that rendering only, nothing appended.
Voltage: 20 V
